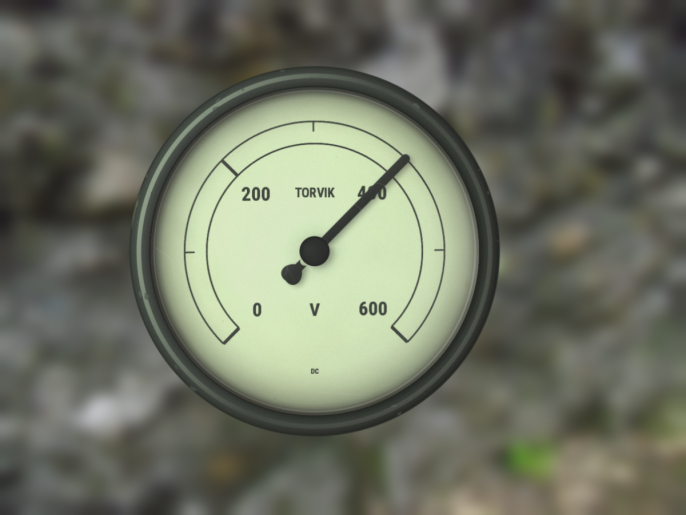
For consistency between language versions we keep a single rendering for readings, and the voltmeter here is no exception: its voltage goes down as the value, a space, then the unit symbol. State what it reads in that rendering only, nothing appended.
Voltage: 400 V
